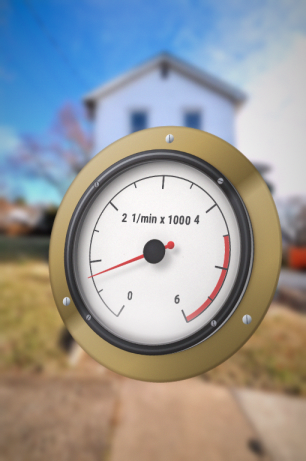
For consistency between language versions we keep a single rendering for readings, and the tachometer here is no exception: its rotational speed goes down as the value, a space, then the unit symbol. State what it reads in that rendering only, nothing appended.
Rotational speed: 750 rpm
